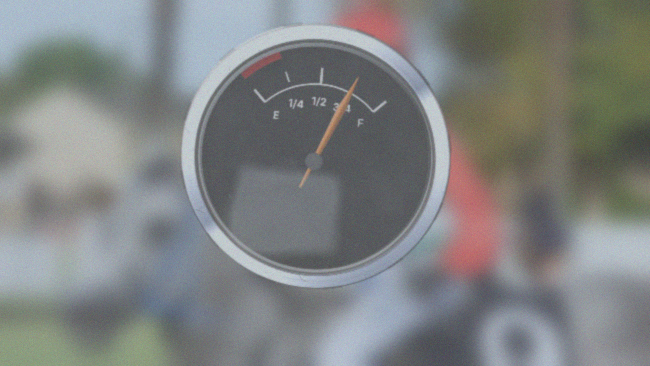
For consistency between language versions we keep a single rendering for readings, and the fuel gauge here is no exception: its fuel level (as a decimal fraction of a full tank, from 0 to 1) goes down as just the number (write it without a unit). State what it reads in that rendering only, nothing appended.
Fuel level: 0.75
